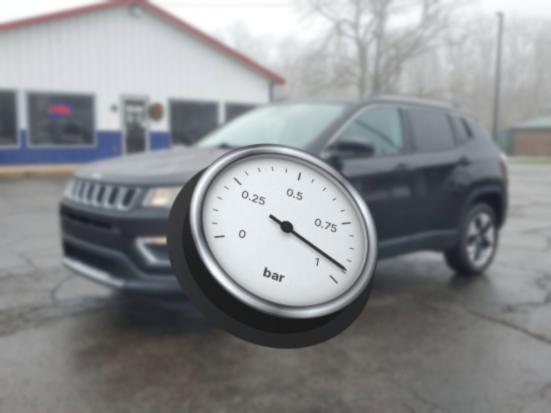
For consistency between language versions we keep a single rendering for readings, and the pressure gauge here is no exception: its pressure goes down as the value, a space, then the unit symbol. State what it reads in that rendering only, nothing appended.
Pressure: 0.95 bar
